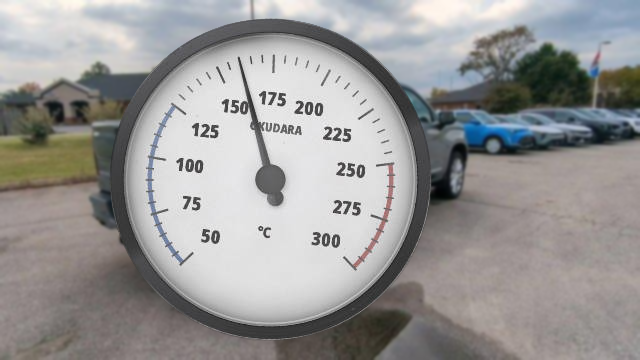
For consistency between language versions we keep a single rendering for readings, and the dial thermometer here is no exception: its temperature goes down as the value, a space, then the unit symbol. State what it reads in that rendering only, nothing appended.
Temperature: 160 °C
